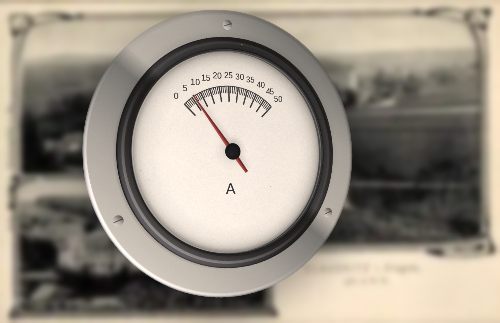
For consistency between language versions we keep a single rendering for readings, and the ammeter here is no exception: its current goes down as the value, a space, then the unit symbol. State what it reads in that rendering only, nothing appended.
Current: 5 A
